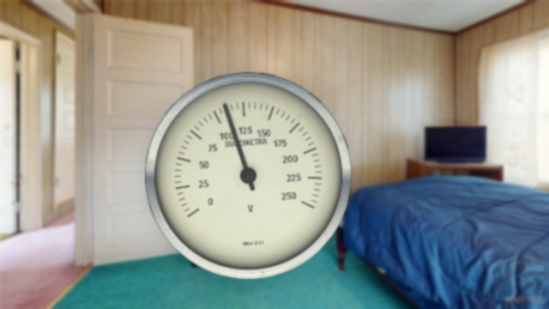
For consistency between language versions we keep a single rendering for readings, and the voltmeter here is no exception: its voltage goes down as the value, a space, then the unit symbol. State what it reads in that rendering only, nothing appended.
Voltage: 110 V
